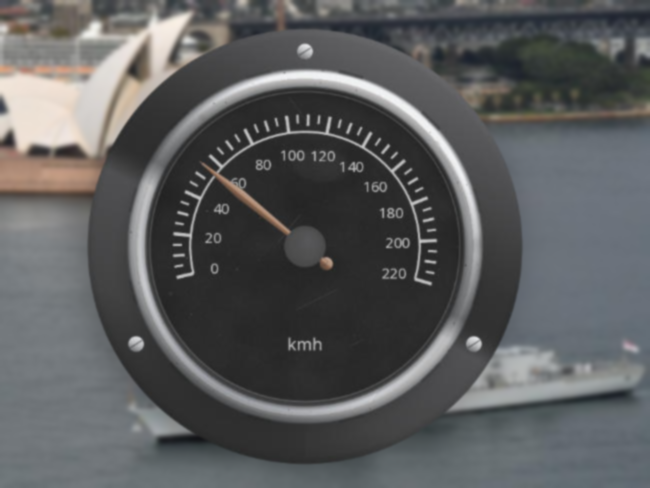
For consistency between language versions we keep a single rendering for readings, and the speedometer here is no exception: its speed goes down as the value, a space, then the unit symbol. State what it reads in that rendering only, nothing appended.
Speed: 55 km/h
